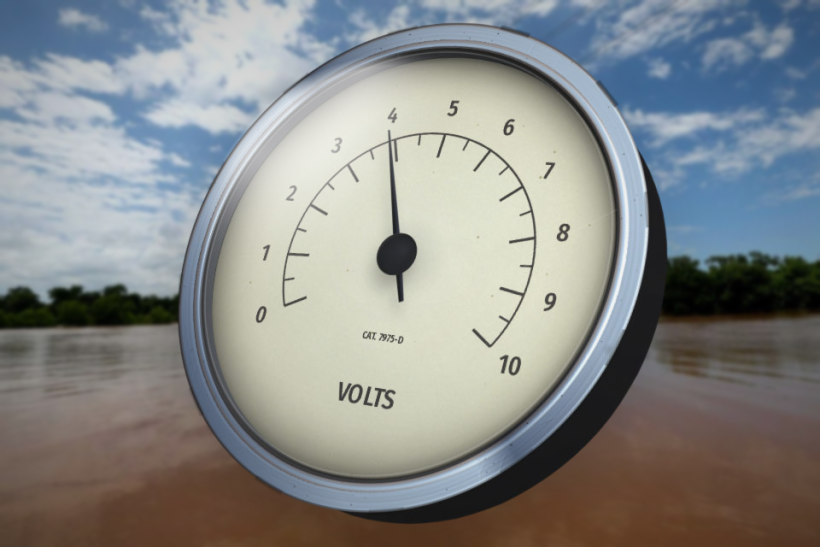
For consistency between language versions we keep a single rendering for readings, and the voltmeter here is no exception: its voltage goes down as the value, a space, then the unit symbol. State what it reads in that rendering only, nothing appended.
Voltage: 4 V
